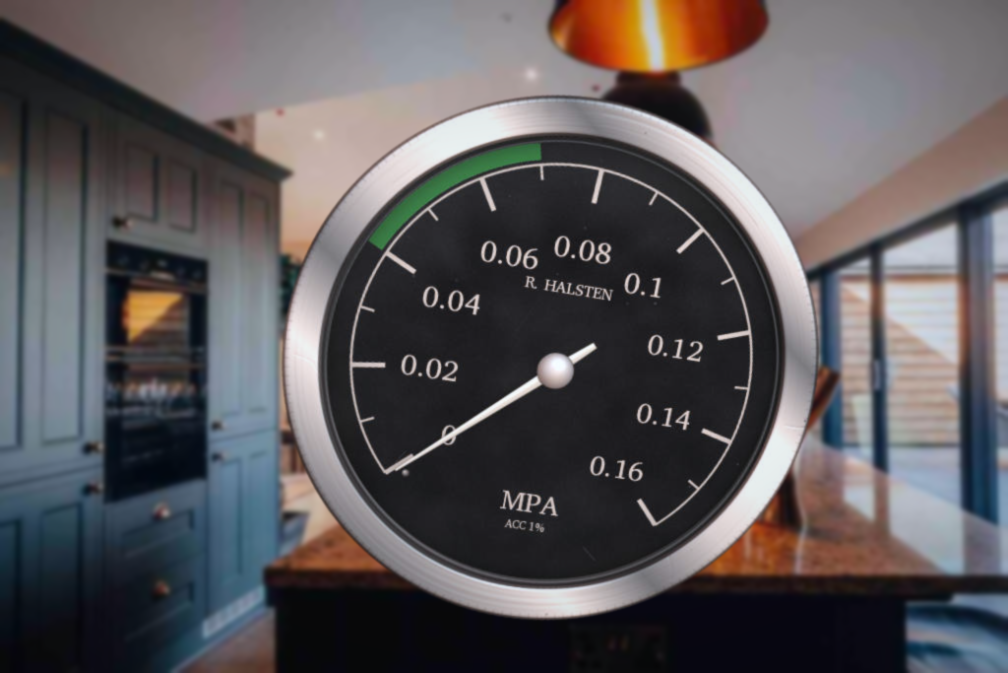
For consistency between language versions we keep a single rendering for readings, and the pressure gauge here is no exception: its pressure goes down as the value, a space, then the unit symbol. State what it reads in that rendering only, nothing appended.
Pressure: 0 MPa
